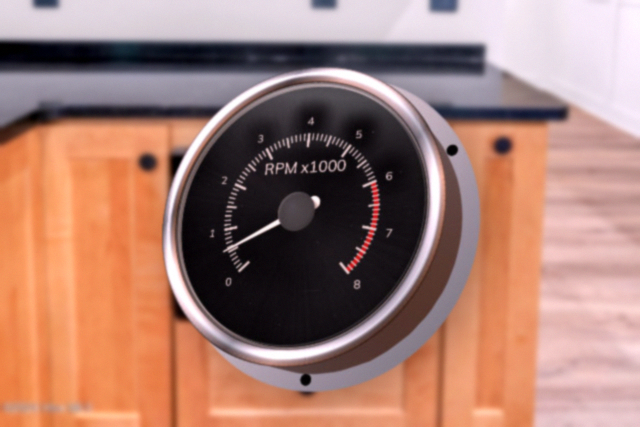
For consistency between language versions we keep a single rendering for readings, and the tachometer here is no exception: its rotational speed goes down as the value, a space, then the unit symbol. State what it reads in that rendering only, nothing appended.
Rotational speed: 500 rpm
